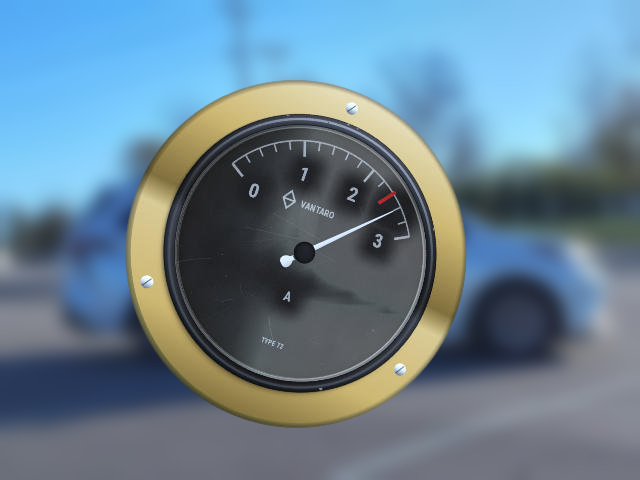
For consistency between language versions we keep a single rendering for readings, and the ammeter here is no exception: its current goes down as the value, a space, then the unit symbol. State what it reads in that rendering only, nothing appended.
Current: 2.6 A
